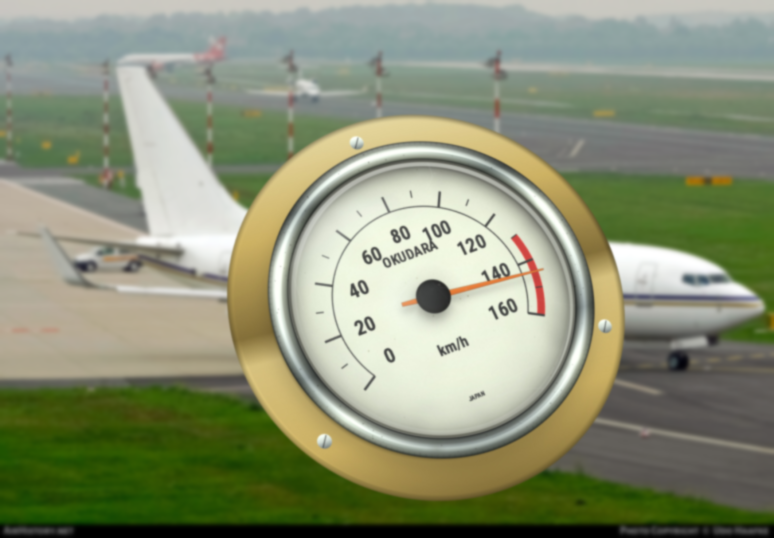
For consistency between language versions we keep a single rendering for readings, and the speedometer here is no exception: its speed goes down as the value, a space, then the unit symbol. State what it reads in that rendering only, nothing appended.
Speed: 145 km/h
